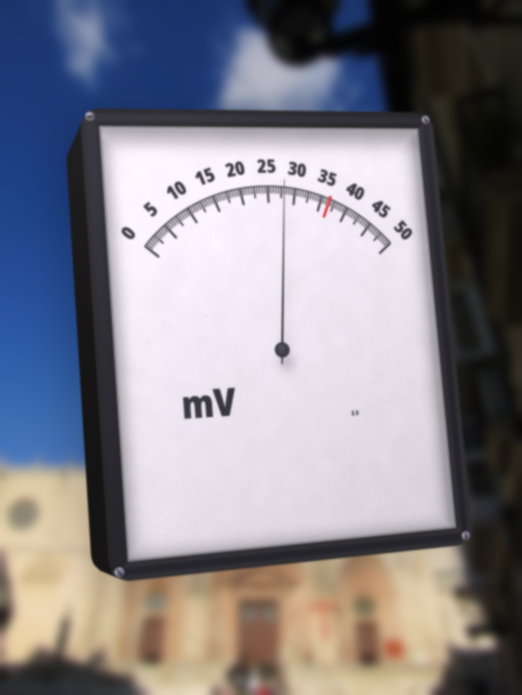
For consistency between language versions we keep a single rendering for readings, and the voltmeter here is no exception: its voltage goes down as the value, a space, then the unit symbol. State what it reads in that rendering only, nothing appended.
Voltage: 27.5 mV
